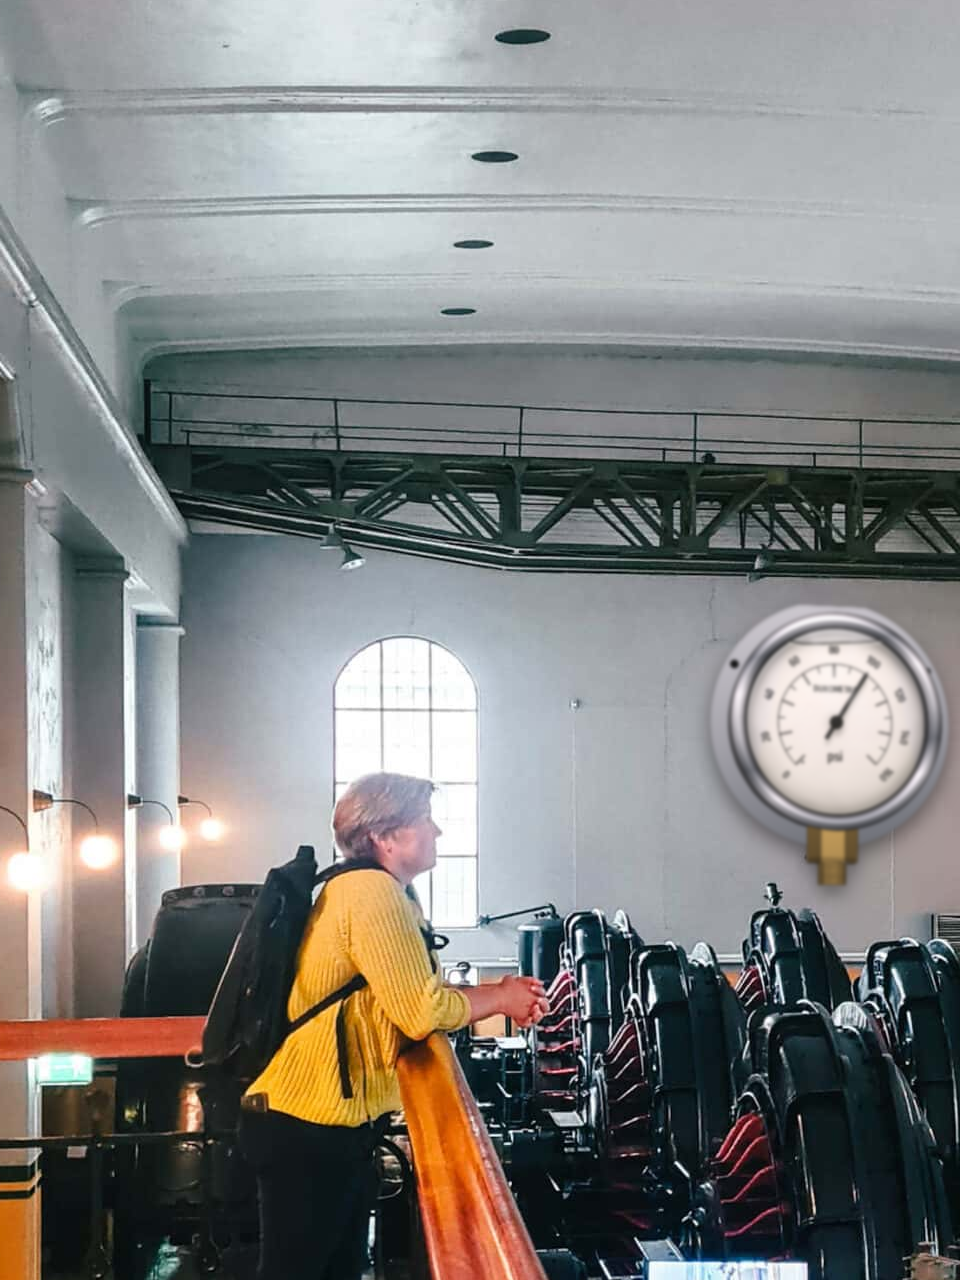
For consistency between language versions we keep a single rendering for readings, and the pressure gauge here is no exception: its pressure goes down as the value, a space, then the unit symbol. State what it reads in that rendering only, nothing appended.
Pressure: 100 psi
